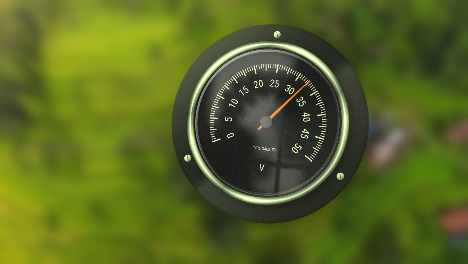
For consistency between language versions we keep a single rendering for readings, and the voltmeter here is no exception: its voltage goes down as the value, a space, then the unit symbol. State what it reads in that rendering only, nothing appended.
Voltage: 32.5 V
